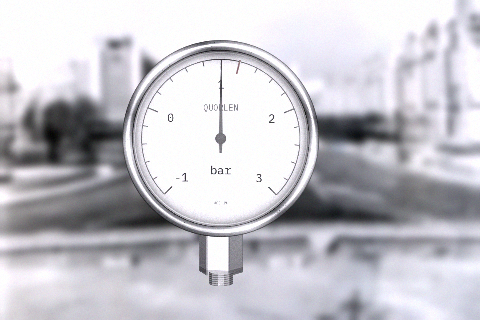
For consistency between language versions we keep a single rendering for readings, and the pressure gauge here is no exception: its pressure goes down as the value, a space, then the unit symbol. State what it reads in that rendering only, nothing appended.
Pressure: 1 bar
